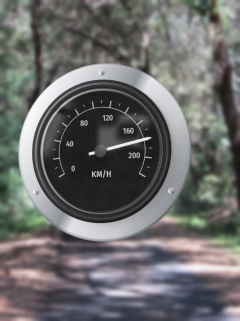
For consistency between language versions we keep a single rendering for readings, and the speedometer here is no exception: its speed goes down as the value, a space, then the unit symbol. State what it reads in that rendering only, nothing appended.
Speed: 180 km/h
